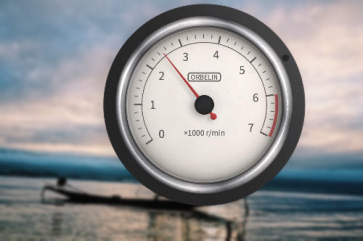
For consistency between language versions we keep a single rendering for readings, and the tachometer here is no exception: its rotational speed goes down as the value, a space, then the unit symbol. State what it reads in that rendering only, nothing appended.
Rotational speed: 2500 rpm
